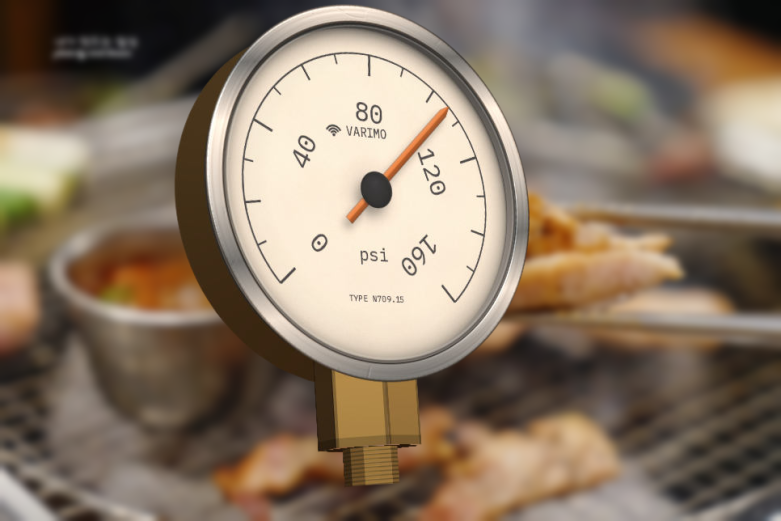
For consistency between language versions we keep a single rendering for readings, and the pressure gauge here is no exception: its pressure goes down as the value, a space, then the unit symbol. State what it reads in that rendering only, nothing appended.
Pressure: 105 psi
